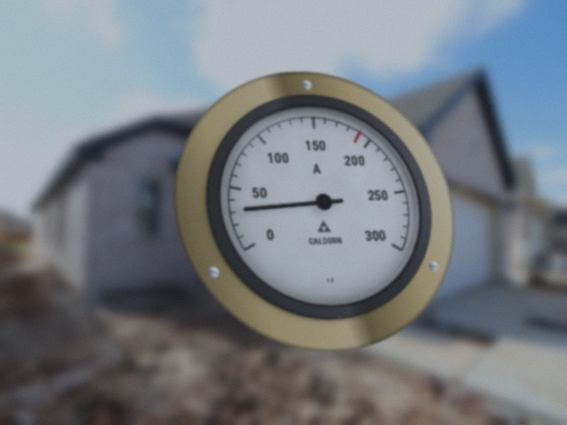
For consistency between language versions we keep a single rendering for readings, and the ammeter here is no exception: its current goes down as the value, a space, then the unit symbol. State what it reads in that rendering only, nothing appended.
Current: 30 A
